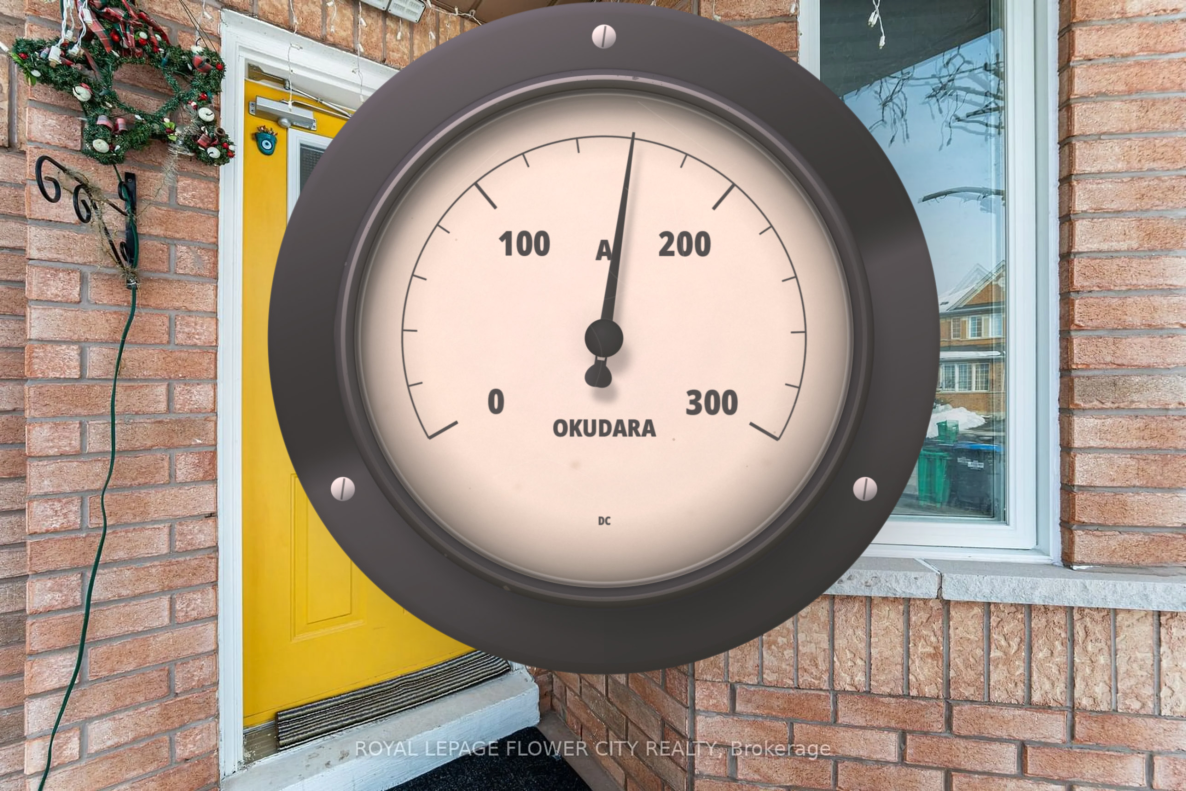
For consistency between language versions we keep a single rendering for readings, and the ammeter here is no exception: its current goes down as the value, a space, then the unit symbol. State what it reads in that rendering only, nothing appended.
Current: 160 A
